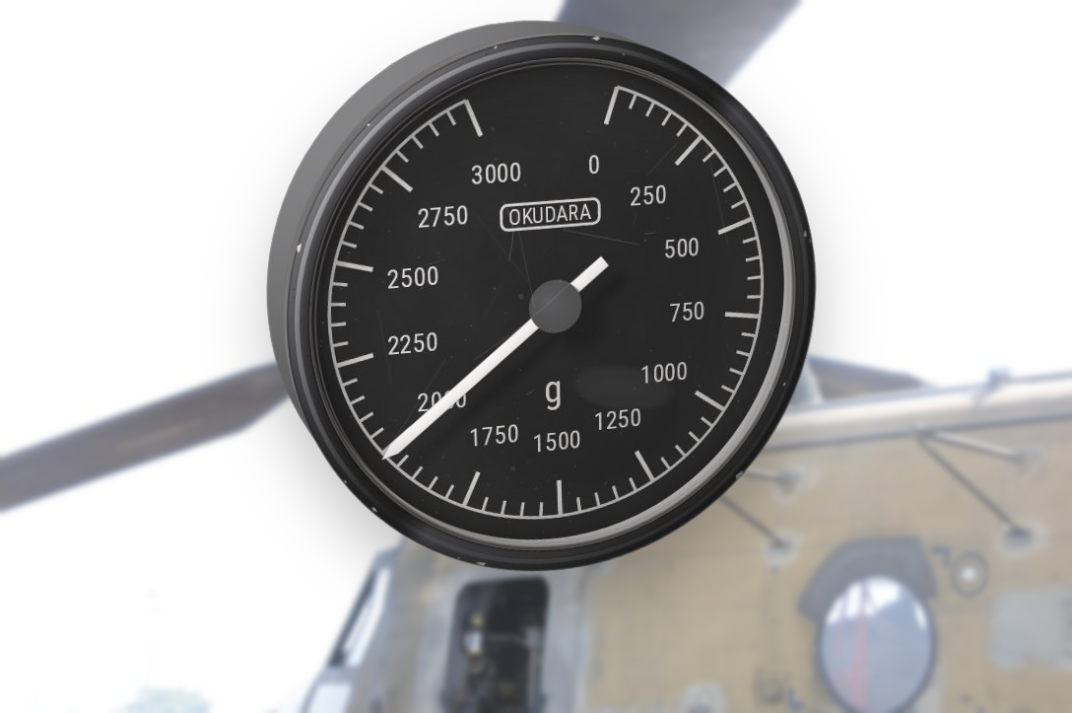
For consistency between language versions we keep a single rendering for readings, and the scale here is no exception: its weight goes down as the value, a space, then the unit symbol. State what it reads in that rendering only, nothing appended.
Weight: 2000 g
